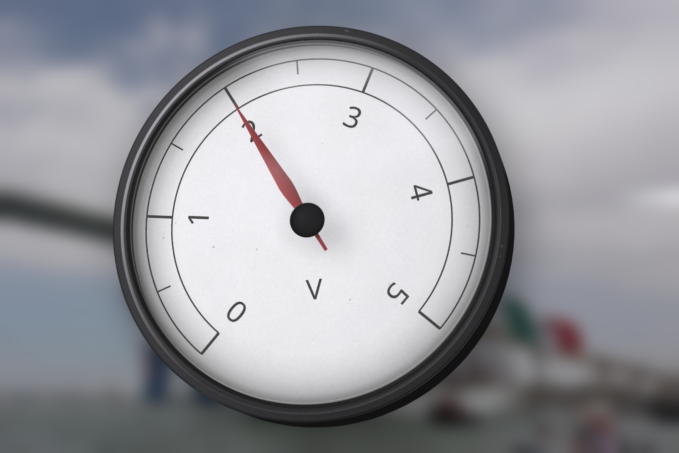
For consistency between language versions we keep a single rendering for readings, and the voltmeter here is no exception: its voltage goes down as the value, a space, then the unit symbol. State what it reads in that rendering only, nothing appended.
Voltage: 2 V
